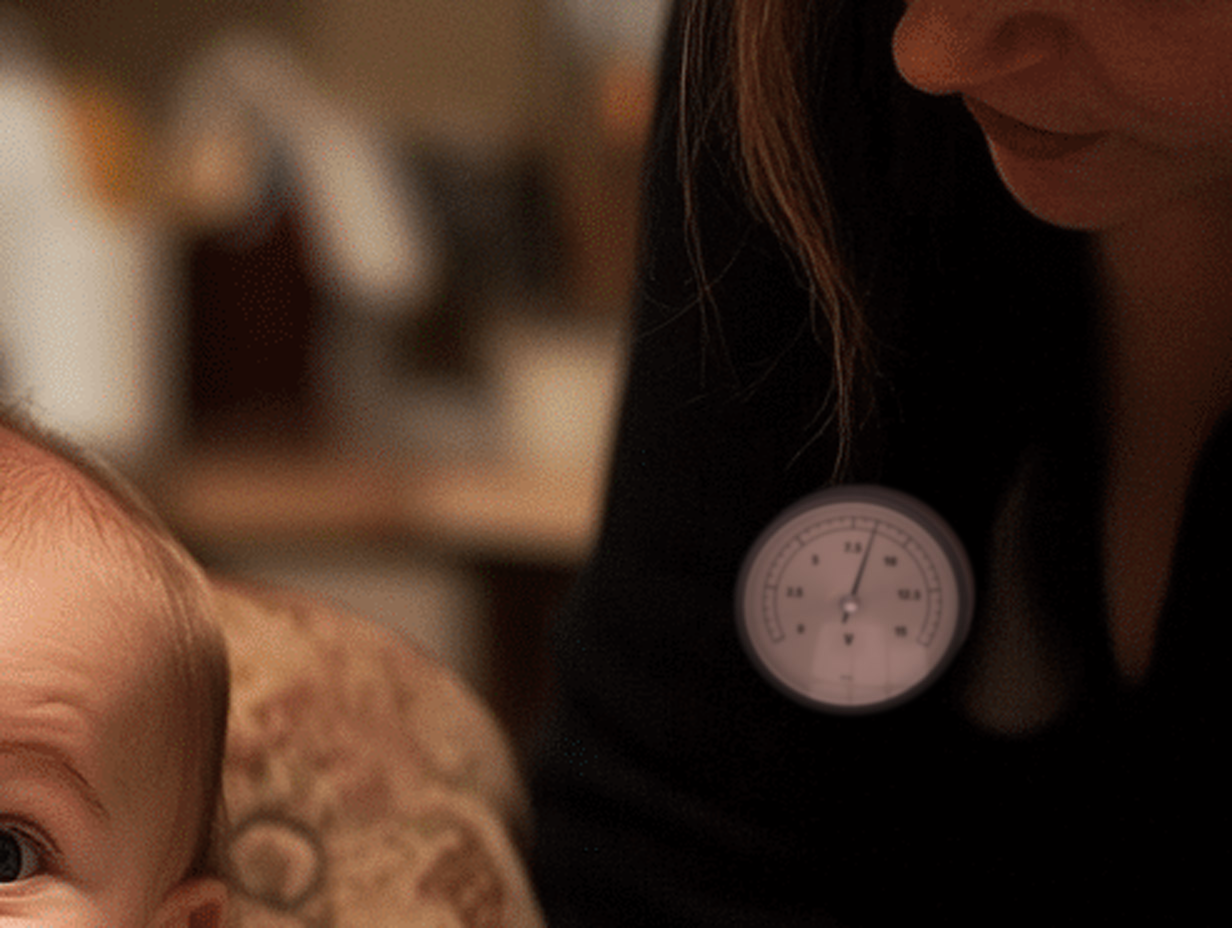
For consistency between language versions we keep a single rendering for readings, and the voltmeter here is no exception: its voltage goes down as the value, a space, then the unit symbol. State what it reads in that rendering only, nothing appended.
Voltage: 8.5 V
